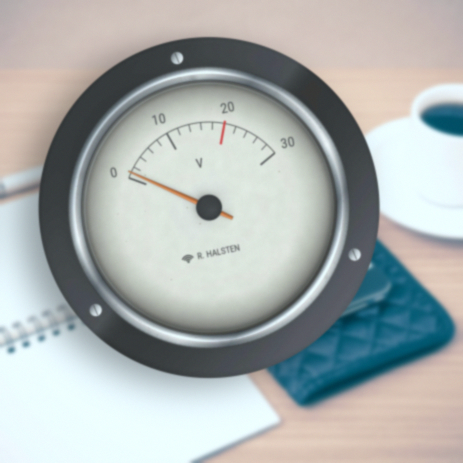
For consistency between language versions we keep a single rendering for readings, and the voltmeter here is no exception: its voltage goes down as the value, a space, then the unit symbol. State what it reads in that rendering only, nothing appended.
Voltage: 1 V
